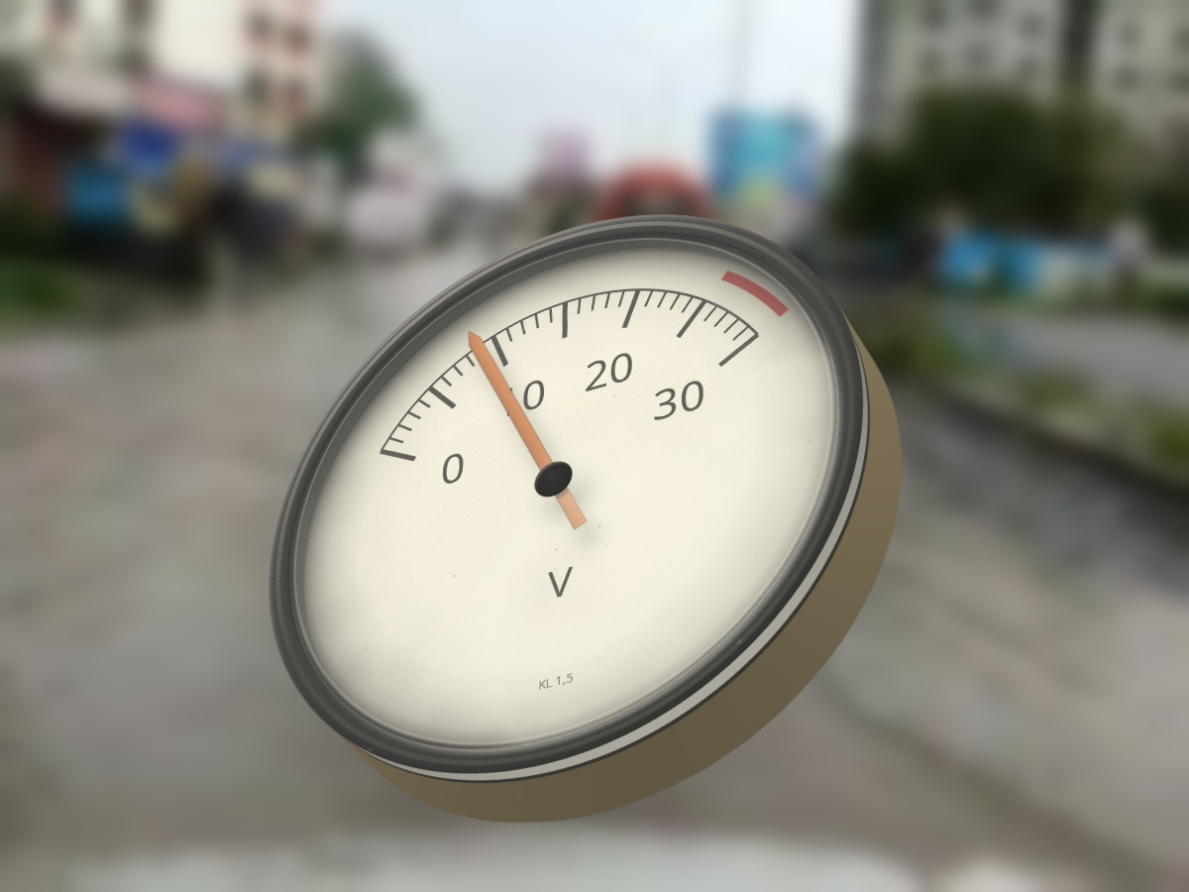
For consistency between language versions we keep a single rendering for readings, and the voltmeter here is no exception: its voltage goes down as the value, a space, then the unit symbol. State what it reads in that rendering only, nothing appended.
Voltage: 9 V
